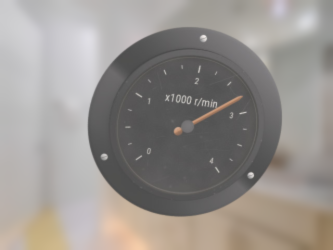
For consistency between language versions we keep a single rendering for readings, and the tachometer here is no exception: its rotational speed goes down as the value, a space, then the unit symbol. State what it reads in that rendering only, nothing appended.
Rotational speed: 2750 rpm
